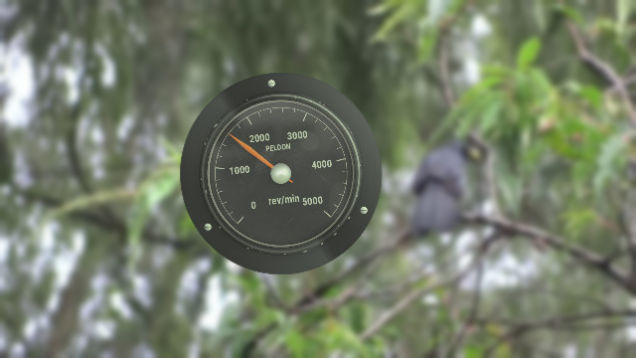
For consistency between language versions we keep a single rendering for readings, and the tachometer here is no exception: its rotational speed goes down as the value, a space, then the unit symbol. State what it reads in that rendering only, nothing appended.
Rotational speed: 1600 rpm
